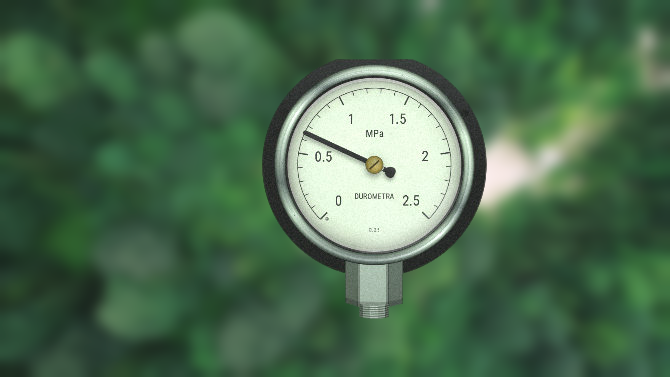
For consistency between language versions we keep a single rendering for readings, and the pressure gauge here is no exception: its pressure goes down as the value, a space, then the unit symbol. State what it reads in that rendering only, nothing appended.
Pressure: 0.65 MPa
